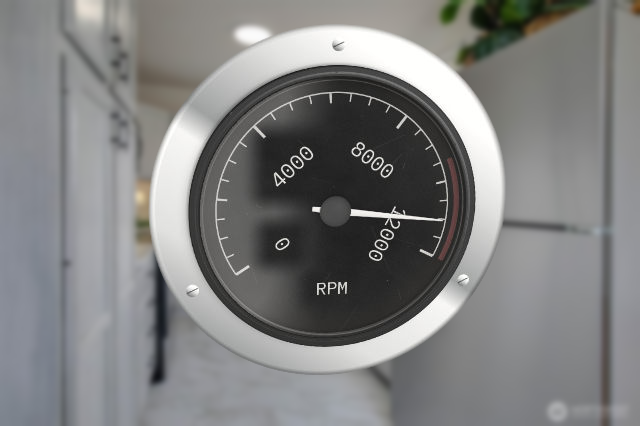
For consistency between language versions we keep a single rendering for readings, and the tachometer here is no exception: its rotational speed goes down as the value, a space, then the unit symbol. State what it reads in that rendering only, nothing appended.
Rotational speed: 11000 rpm
